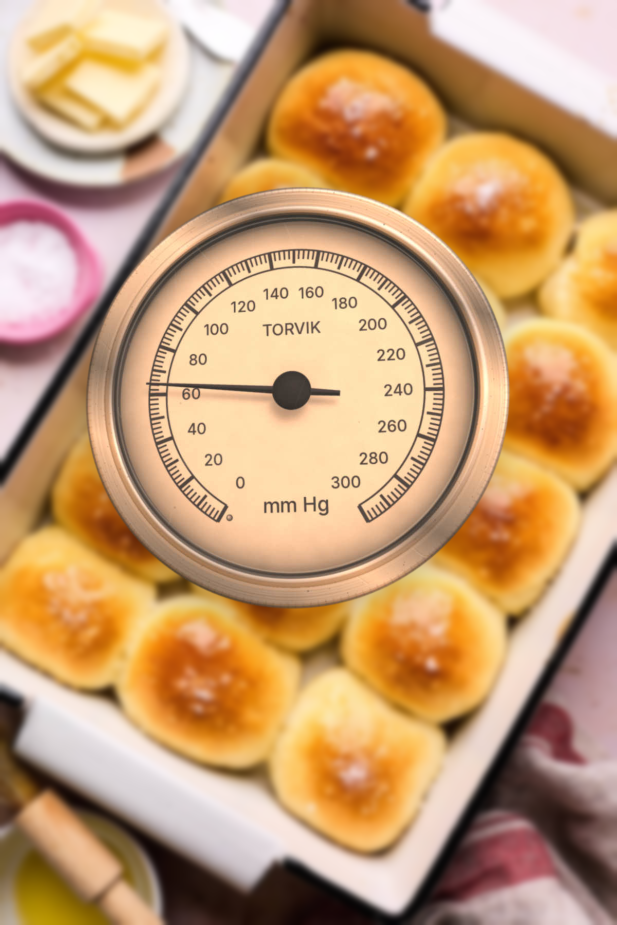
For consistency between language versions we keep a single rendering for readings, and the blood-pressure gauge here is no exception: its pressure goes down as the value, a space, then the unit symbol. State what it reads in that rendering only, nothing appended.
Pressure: 64 mmHg
